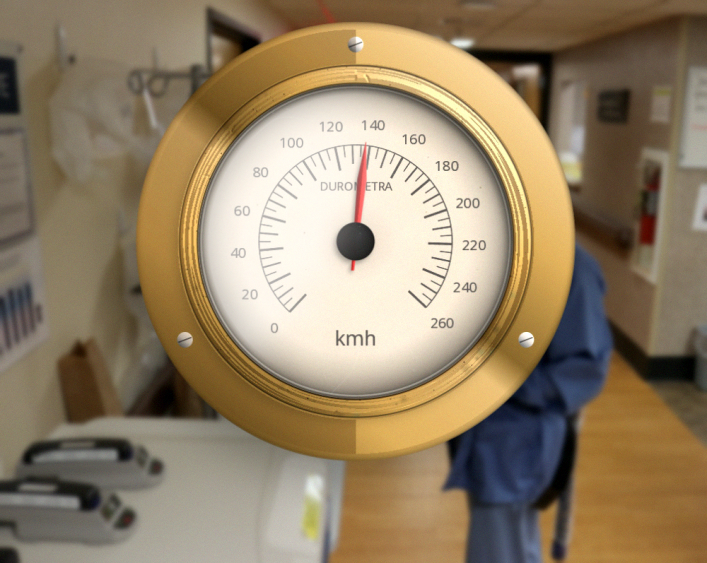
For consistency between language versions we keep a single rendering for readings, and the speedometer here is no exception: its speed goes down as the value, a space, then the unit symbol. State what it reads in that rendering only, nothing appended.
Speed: 137.5 km/h
